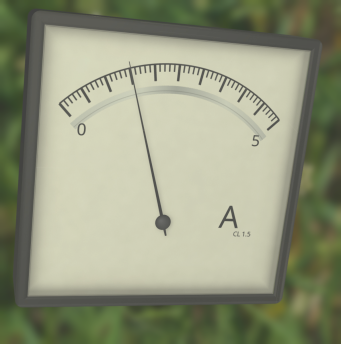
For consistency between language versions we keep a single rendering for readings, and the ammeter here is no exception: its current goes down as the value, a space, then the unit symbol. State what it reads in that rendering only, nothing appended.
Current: 1.5 A
